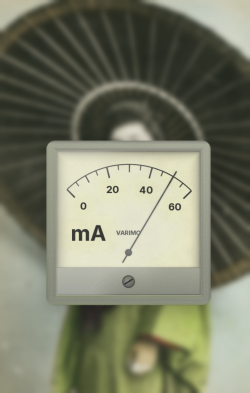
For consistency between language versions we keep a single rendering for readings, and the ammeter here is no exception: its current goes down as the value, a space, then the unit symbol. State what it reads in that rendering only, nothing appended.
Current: 50 mA
